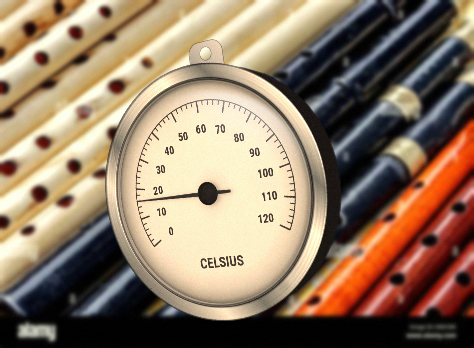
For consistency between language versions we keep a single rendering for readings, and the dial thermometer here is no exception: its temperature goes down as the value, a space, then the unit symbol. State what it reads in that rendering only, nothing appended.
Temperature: 16 °C
